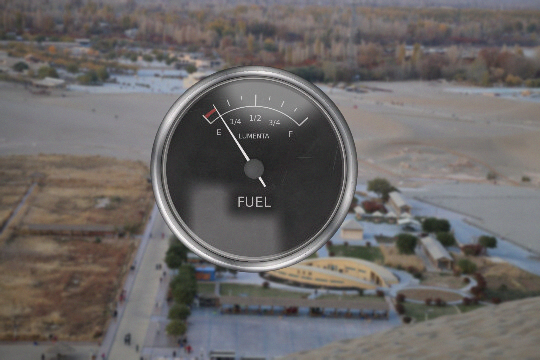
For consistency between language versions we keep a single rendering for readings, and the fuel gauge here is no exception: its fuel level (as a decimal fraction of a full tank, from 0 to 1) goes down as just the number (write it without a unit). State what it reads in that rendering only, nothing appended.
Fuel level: 0.125
